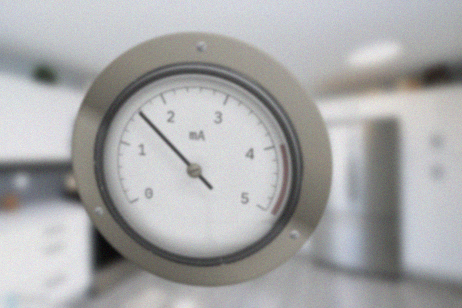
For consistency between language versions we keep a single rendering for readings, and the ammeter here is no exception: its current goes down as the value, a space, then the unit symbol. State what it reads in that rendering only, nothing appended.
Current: 1.6 mA
